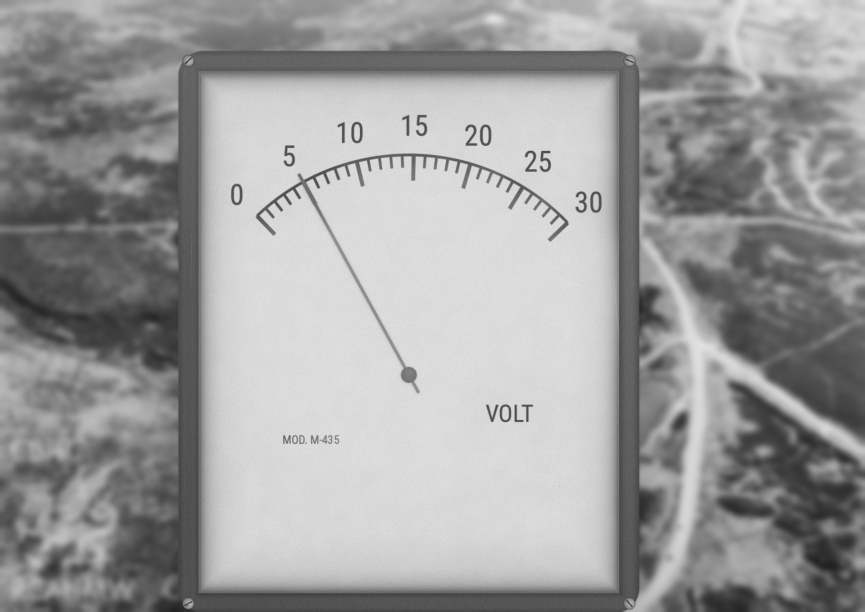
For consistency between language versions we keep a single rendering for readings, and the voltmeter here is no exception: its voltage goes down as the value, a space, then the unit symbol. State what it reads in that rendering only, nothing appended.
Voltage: 5 V
